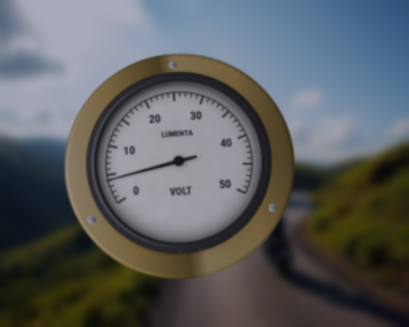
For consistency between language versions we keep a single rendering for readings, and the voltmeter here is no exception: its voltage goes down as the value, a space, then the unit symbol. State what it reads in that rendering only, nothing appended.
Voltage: 4 V
